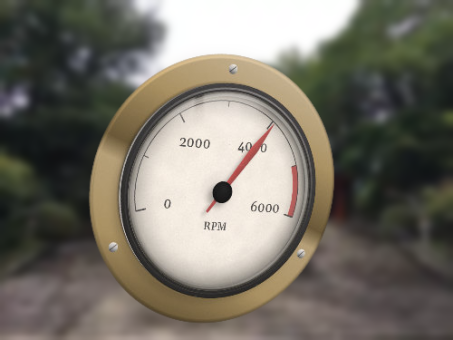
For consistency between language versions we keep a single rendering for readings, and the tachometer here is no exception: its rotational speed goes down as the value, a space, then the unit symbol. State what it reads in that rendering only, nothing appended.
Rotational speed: 4000 rpm
